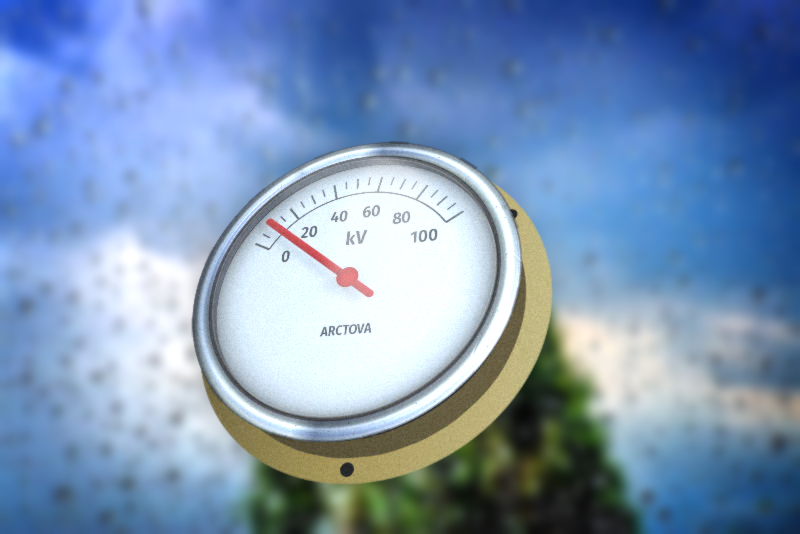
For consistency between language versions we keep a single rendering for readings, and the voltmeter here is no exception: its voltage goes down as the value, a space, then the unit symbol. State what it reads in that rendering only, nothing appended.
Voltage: 10 kV
